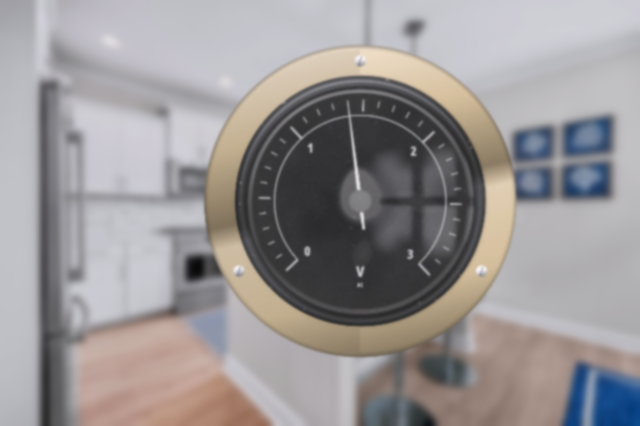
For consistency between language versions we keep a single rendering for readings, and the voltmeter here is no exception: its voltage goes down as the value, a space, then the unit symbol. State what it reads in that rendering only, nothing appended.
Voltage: 1.4 V
